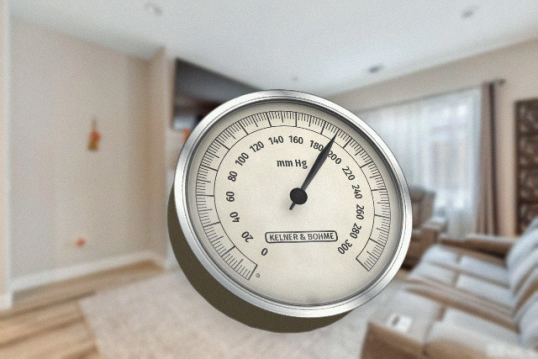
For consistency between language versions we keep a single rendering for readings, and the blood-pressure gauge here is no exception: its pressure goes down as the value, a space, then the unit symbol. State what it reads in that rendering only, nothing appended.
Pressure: 190 mmHg
